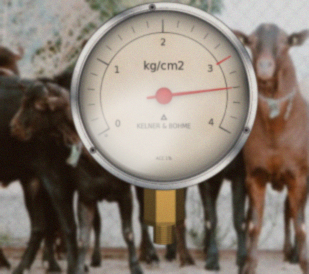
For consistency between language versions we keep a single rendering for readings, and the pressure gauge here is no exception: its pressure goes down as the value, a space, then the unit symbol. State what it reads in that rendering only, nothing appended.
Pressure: 3.4 kg/cm²
